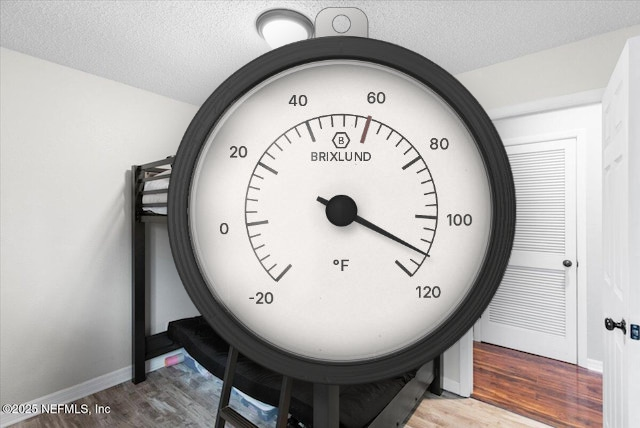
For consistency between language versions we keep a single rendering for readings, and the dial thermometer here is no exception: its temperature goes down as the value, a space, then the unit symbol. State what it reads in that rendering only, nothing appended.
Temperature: 112 °F
